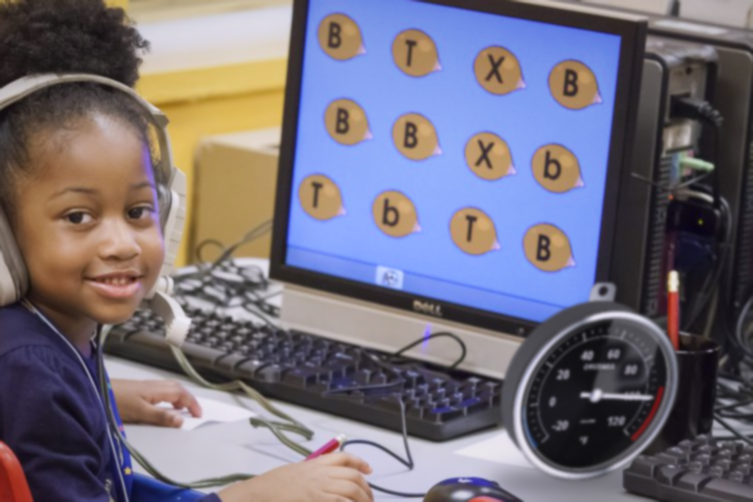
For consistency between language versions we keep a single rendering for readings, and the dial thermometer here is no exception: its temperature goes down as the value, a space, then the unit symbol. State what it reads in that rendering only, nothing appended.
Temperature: 100 °F
